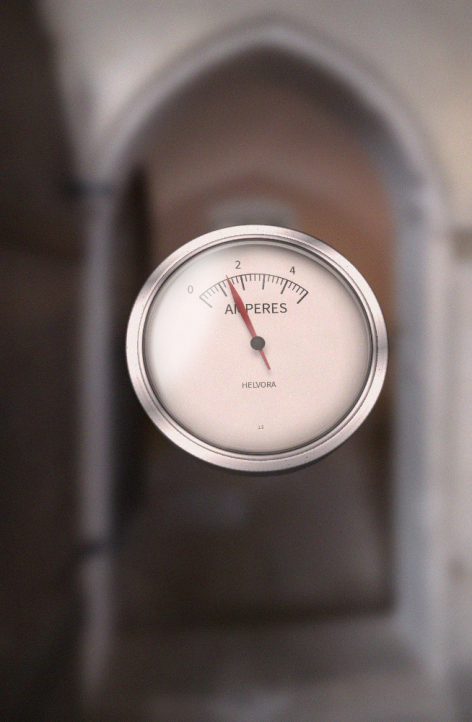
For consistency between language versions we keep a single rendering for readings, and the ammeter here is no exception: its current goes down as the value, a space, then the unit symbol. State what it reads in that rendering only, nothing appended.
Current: 1.4 A
